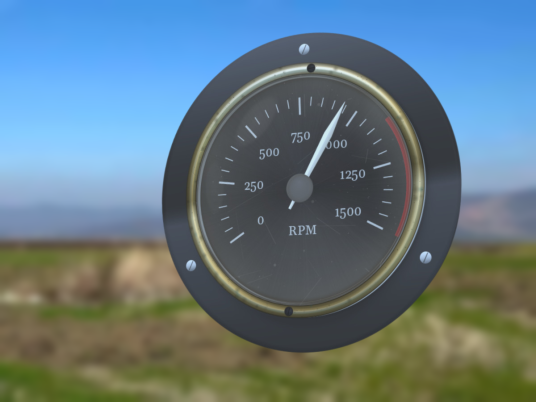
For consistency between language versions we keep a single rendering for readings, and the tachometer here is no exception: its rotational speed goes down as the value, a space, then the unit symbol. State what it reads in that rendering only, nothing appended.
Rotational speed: 950 rpm
